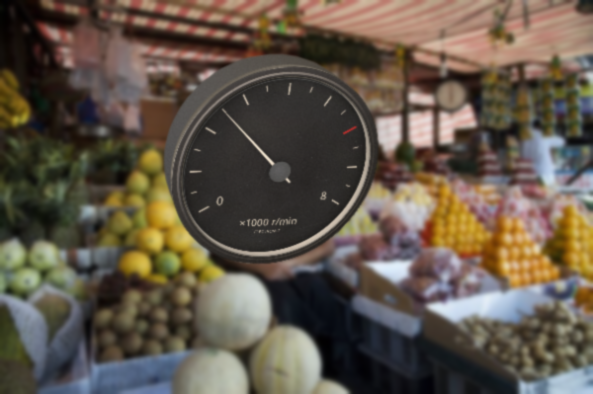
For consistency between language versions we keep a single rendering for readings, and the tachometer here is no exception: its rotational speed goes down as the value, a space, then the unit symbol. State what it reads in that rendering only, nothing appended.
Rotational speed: 2500 rpm
